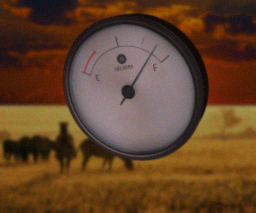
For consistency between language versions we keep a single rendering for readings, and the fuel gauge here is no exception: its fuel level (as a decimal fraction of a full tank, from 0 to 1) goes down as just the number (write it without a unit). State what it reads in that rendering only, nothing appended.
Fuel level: 0.875
